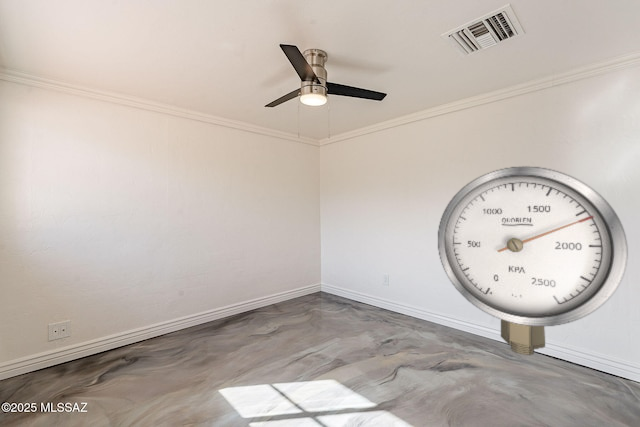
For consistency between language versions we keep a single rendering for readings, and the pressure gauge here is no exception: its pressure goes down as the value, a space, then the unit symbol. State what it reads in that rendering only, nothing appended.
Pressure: 1800 kPa
